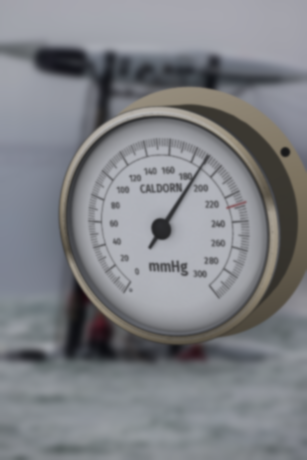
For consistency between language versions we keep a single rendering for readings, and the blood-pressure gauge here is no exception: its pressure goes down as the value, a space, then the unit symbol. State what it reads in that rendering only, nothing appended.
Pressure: 190 mmHg
